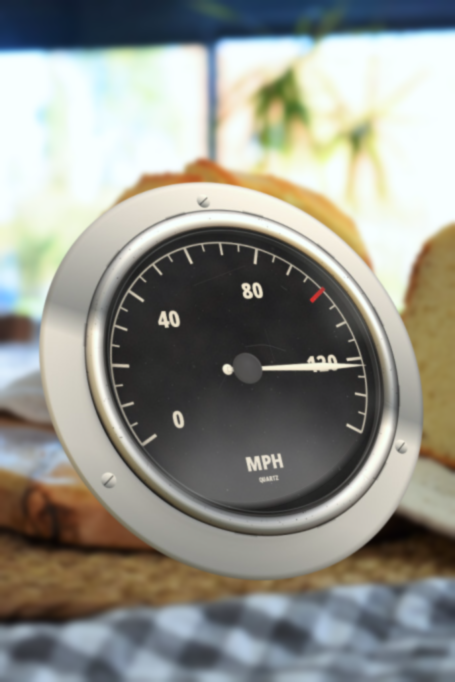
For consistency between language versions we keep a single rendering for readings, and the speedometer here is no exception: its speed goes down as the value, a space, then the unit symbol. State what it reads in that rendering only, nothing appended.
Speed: 122.5 mph
